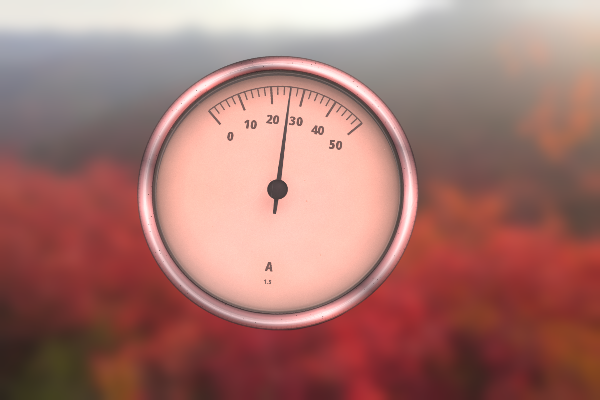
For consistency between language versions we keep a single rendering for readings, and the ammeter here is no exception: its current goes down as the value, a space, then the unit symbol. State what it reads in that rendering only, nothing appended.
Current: 26 A
